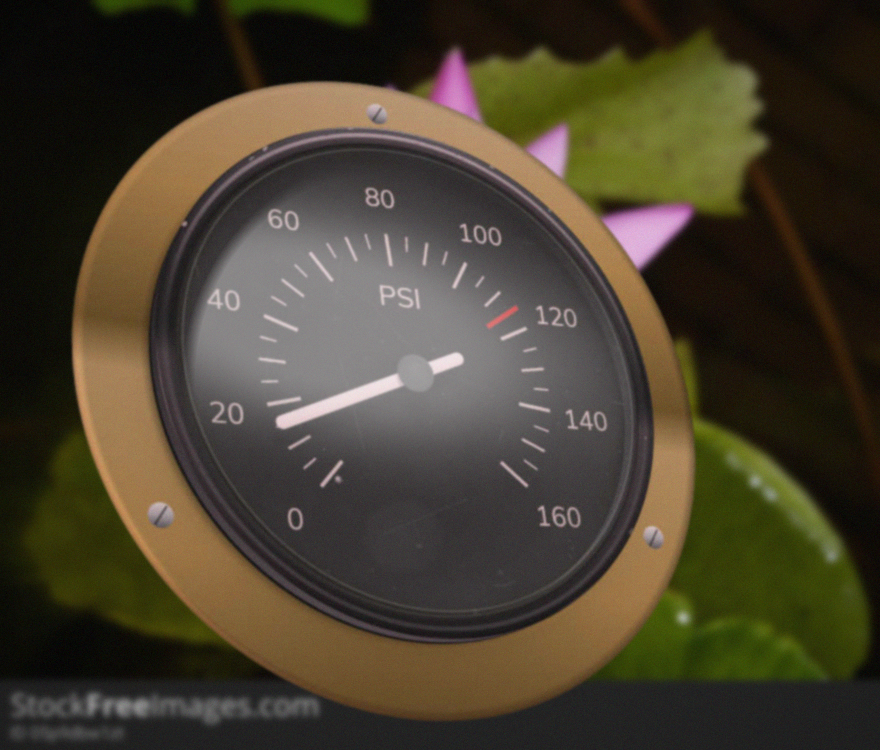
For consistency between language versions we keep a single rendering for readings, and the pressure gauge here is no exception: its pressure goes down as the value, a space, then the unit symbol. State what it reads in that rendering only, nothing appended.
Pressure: 15 psi
